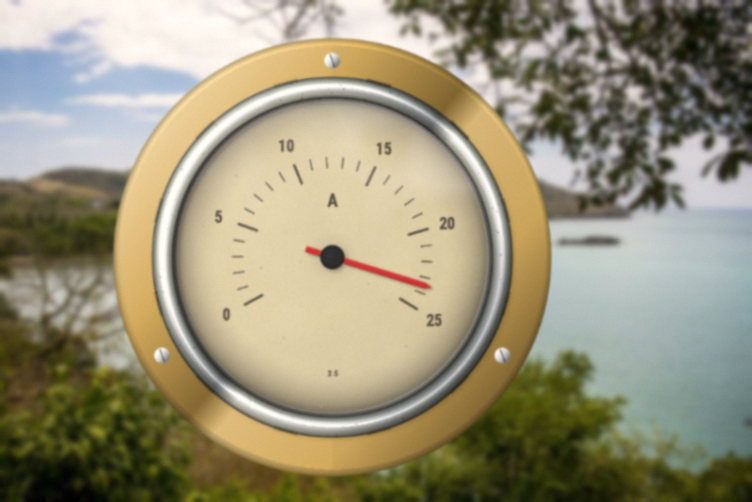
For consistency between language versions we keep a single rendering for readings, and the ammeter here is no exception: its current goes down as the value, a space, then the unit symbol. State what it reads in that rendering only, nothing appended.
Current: 23.5 A
